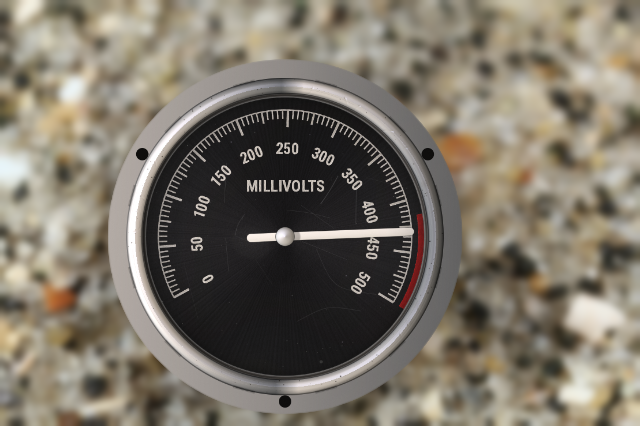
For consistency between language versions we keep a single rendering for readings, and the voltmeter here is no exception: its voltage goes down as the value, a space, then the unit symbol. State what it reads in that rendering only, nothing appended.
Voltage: 430 mV
